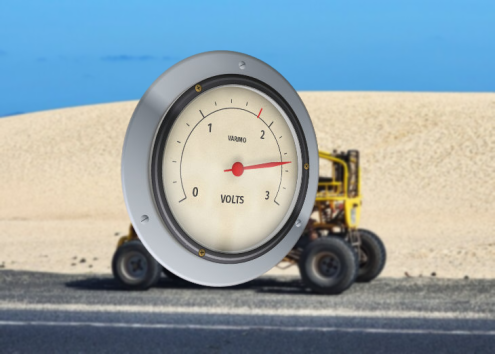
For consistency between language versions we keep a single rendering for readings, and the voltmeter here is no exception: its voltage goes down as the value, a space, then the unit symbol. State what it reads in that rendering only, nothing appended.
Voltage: 2.5 V
